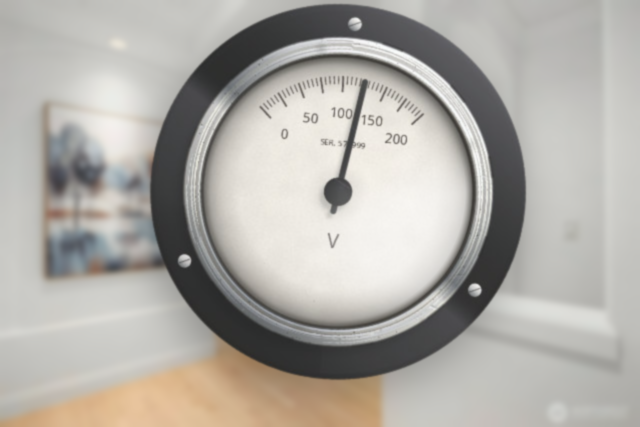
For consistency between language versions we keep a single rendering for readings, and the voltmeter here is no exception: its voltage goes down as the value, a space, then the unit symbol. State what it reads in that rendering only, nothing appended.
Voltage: 125 V
